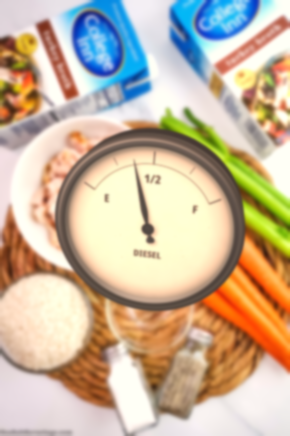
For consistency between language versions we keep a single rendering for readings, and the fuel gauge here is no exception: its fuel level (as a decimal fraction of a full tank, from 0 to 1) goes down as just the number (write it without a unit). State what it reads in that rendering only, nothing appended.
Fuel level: 0.375
